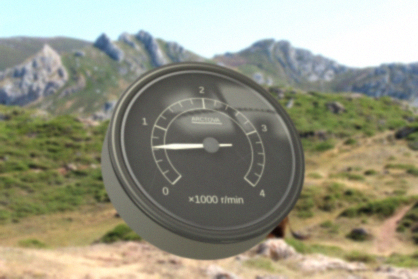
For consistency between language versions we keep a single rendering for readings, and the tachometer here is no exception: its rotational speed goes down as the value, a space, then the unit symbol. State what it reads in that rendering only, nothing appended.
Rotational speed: 600 rpm
